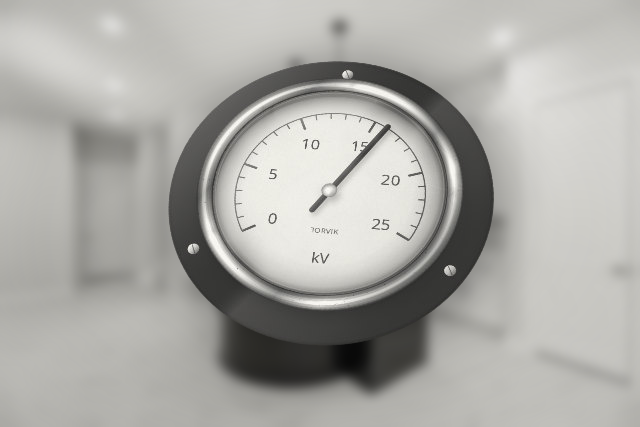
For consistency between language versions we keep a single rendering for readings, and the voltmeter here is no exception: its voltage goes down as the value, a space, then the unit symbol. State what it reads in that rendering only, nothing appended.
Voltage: 16 kV
